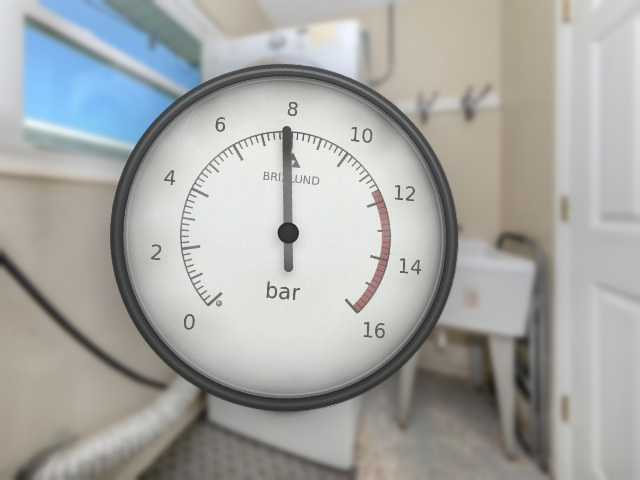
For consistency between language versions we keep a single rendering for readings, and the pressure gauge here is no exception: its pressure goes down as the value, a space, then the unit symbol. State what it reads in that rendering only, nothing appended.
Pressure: 7.8 bar
